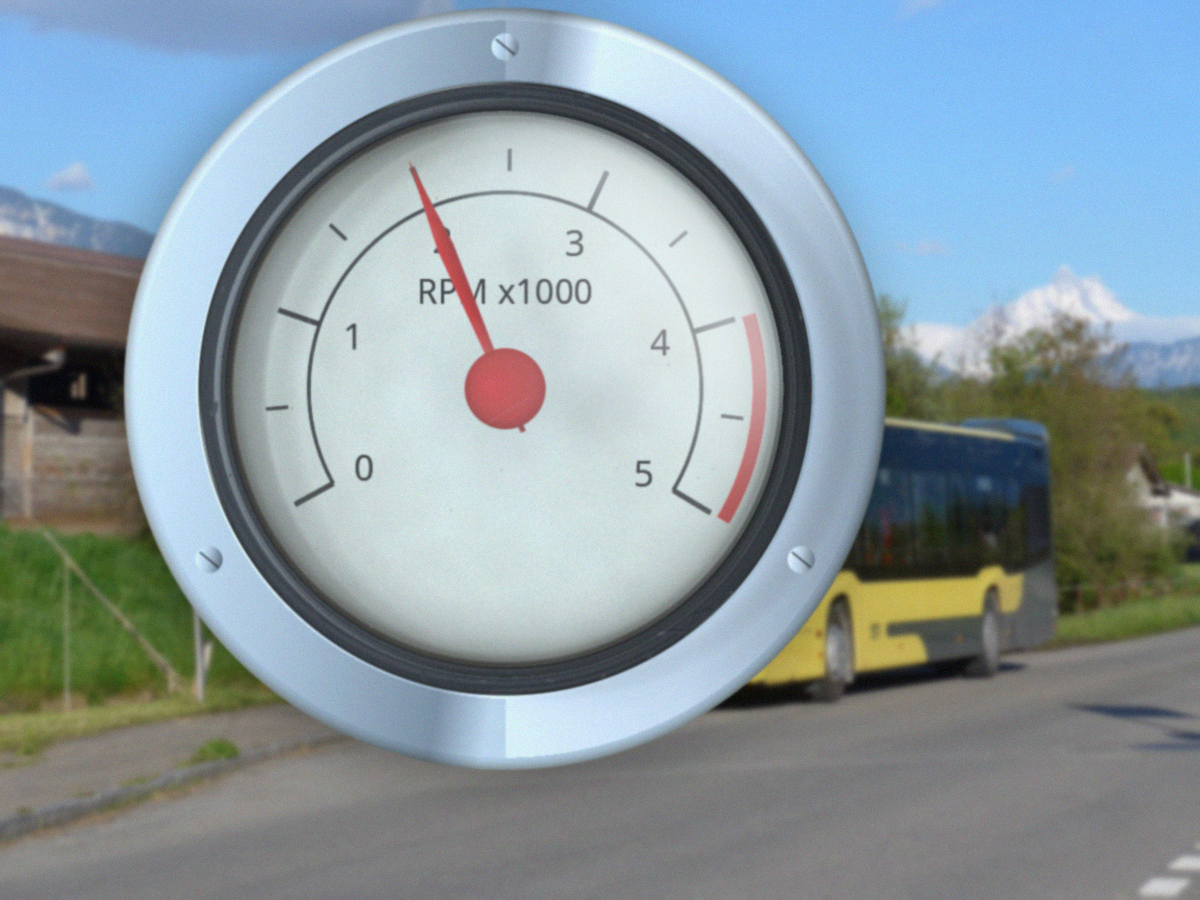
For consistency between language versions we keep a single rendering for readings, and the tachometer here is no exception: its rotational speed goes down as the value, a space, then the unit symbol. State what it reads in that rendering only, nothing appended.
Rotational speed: 2000 rpm
